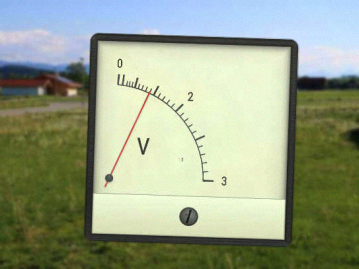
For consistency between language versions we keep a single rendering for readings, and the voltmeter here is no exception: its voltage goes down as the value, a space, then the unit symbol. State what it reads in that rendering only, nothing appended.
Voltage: 1.4 V
